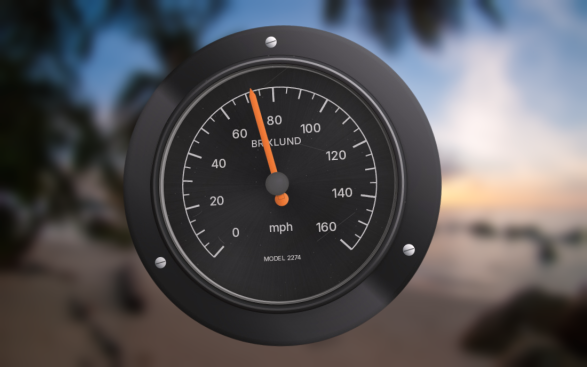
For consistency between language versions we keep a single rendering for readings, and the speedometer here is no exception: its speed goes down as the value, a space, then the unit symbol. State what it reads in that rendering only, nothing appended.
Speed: 72.5 mph
